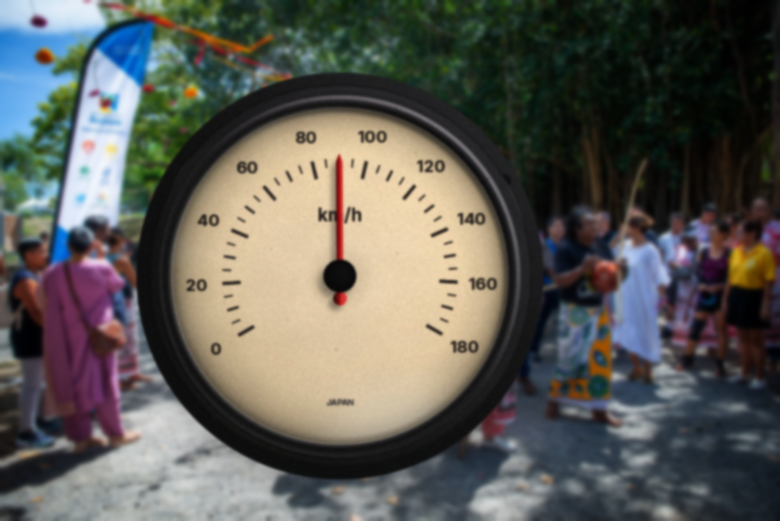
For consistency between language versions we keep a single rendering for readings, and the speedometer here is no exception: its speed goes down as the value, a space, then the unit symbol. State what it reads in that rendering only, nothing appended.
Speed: 90 km/h
